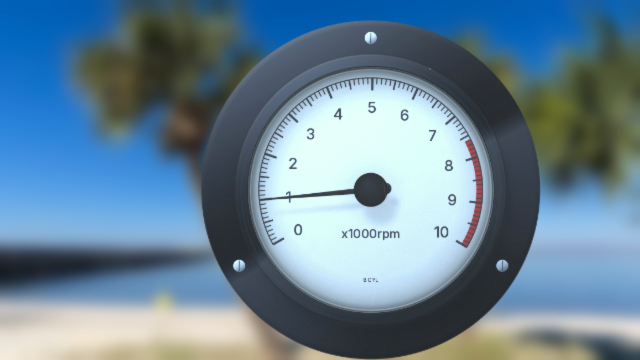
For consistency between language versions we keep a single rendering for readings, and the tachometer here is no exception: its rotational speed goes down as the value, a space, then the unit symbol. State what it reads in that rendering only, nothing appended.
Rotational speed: 1000 rpm
